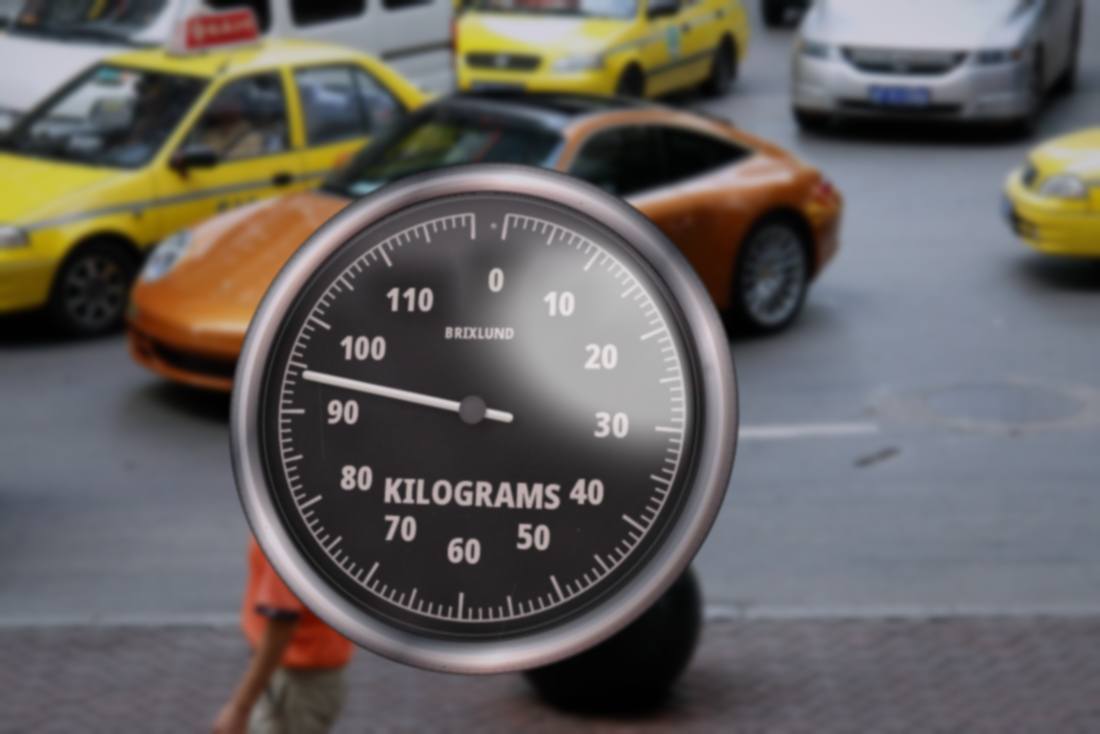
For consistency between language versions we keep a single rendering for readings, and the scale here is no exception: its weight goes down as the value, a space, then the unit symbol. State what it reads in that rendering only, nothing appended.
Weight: 94 kg
